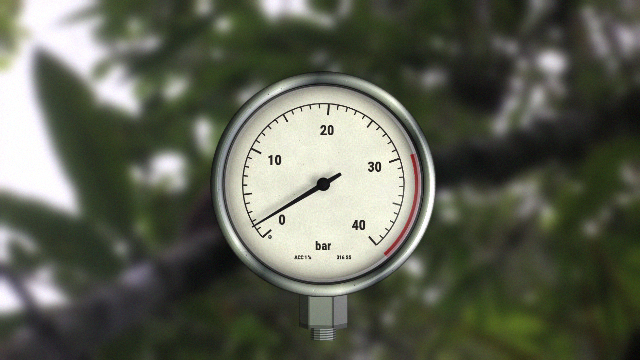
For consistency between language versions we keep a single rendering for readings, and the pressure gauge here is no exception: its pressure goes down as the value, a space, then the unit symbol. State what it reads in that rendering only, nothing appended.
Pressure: 1.5 bar
